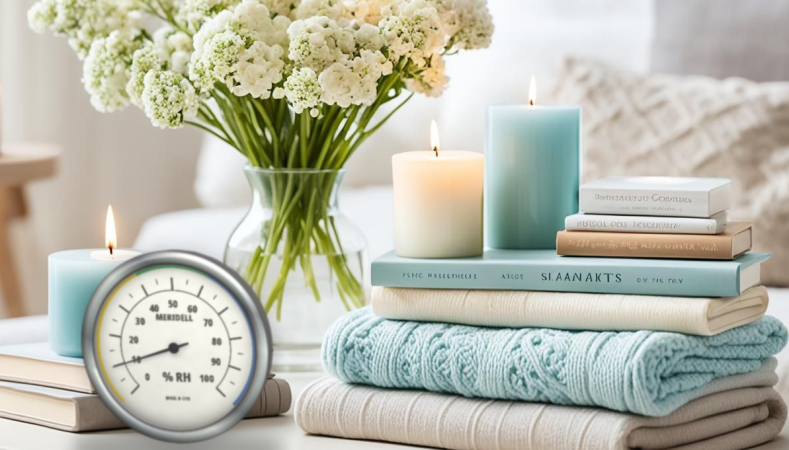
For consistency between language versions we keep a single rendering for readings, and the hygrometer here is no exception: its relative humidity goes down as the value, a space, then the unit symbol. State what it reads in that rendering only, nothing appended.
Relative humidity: 10 %
